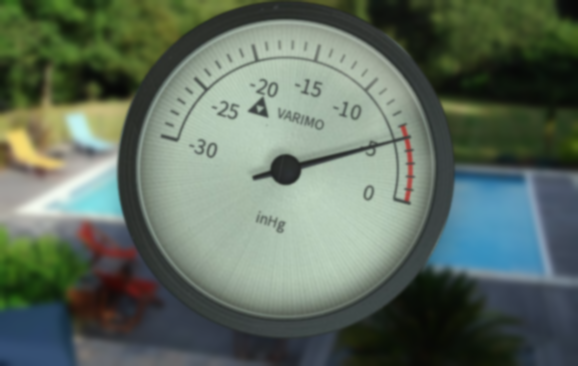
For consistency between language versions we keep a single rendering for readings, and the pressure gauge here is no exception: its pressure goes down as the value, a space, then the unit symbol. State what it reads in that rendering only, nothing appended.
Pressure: -5 inHg
